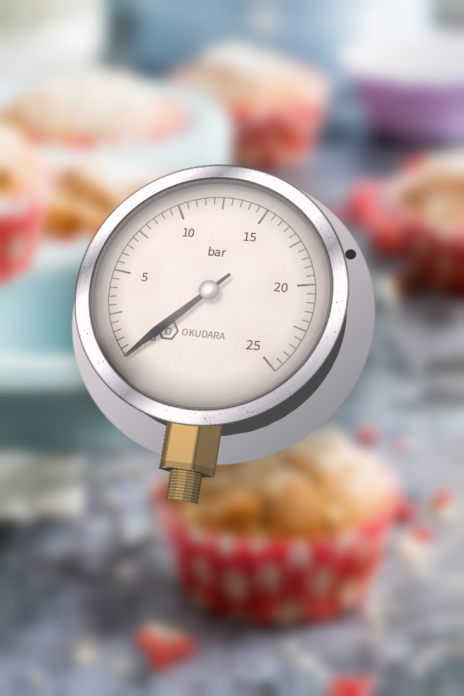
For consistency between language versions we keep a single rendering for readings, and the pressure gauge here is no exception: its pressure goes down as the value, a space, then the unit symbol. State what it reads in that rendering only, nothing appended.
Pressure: 0 bar
